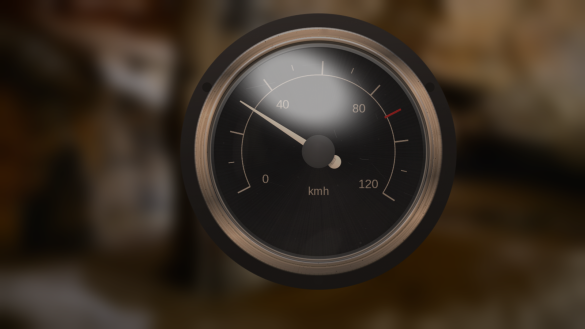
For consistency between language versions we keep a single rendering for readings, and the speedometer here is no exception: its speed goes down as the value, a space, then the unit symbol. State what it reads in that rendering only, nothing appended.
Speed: 30 km/h
